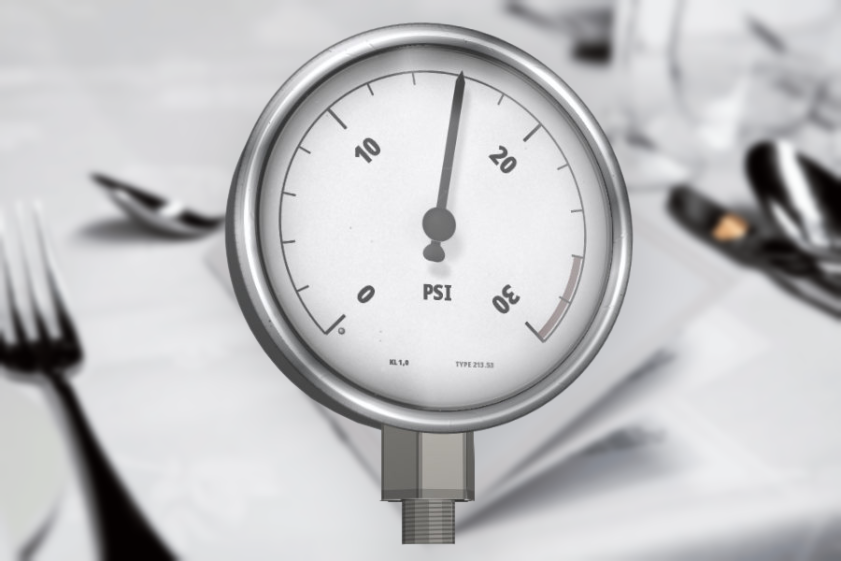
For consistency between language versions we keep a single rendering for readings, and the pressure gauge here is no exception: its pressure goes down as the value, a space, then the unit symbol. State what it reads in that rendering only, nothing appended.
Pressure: 16 psi
